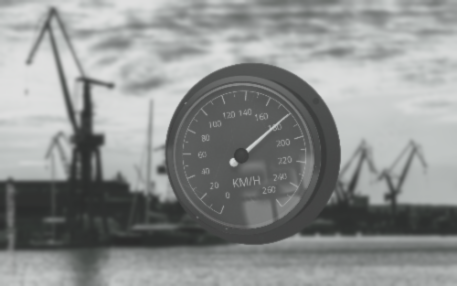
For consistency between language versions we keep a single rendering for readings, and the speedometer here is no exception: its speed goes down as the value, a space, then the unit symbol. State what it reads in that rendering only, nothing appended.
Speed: 180 km/h
